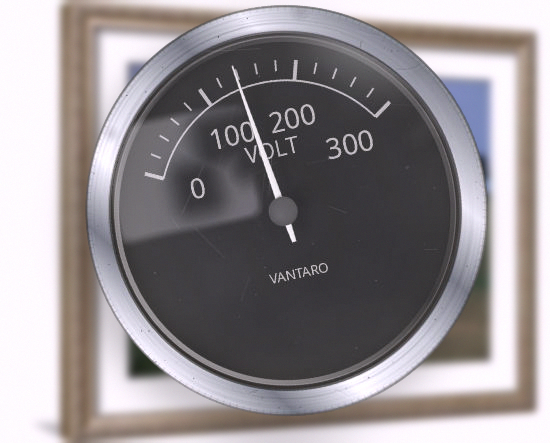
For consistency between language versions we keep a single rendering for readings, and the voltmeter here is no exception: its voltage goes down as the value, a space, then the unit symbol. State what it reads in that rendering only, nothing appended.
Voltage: 140 V
